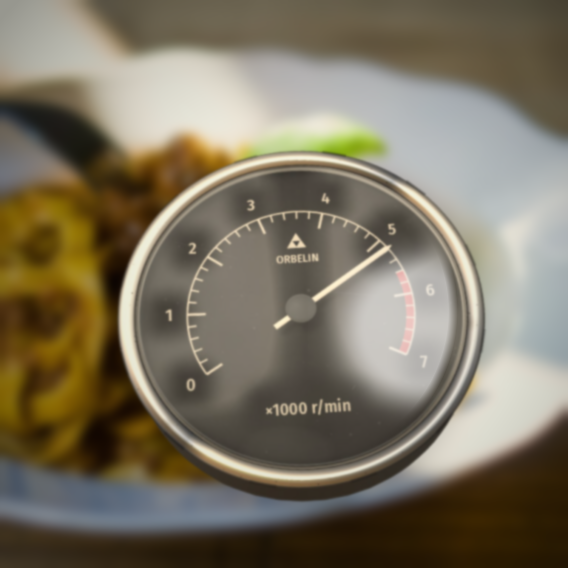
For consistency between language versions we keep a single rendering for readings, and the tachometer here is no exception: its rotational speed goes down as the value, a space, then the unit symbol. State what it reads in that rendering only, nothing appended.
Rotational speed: 5200 rpm
